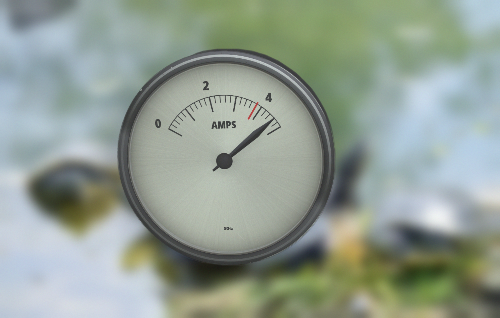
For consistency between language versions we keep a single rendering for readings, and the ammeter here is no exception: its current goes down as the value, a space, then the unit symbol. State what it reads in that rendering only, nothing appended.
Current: 4.6 A
